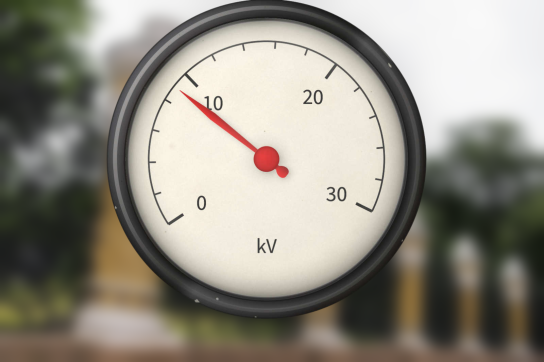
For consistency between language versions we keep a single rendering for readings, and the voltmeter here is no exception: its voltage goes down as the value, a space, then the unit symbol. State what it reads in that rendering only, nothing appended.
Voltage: 9 kV
